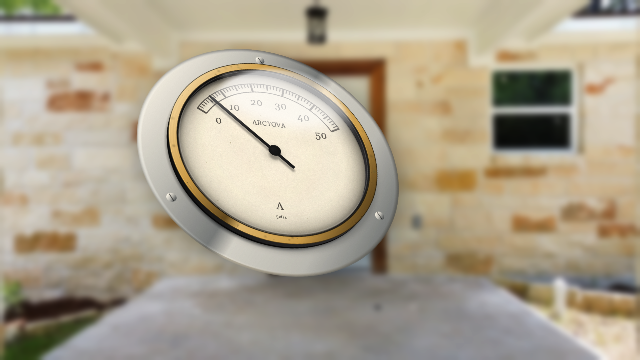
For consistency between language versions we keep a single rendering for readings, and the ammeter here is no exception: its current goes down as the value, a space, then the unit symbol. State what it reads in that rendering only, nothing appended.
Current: 5 A
